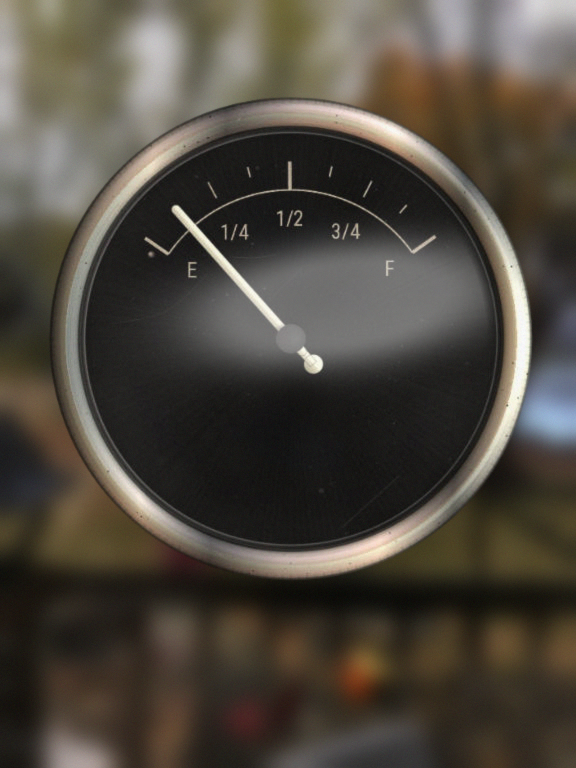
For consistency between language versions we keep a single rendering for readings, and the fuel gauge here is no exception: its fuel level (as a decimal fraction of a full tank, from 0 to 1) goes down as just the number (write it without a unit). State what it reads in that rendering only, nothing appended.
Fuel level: 0.125
